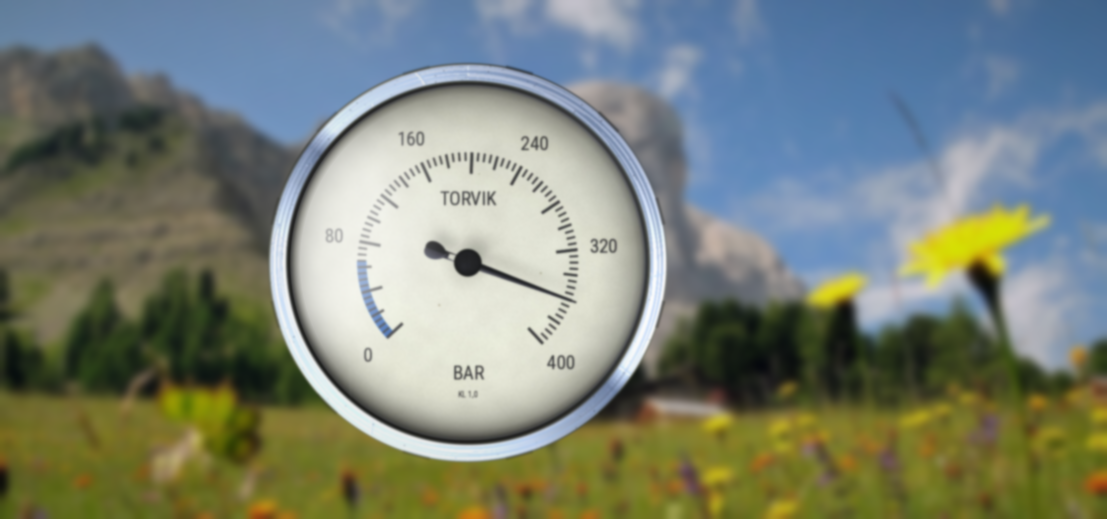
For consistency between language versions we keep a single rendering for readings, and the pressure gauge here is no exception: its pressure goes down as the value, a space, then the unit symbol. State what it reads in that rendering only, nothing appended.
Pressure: 360 bar
